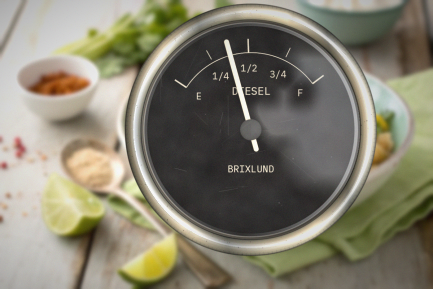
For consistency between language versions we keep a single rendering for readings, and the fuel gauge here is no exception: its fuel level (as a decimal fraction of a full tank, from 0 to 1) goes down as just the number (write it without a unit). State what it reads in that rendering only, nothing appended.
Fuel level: 0.375
